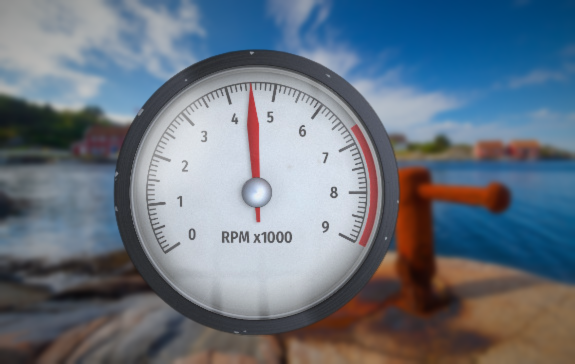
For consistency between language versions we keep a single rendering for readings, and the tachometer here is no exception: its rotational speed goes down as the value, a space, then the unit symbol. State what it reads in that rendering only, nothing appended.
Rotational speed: 4500 rpm
